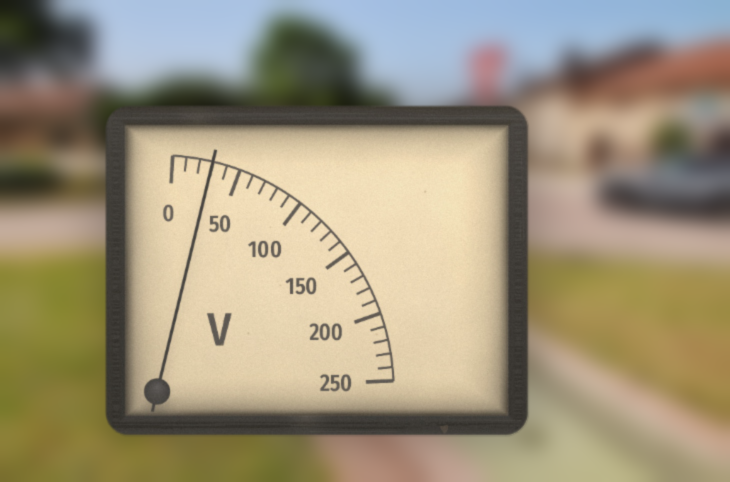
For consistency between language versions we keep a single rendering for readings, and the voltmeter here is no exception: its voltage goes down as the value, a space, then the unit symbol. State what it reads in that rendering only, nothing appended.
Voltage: 30 V
